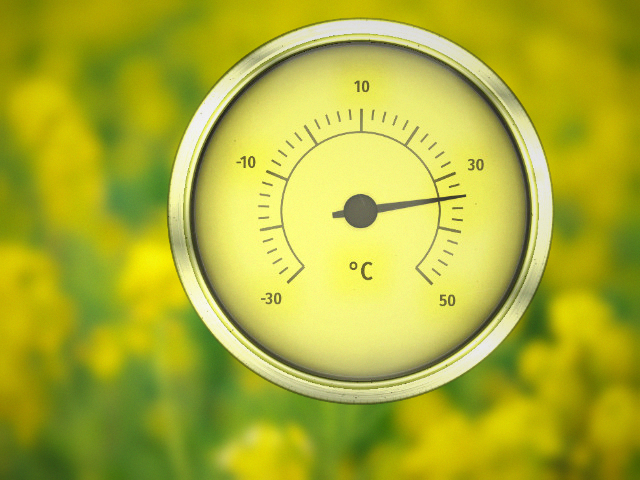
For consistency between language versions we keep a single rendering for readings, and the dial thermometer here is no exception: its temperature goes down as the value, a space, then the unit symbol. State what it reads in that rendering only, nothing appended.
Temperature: 34 °C
